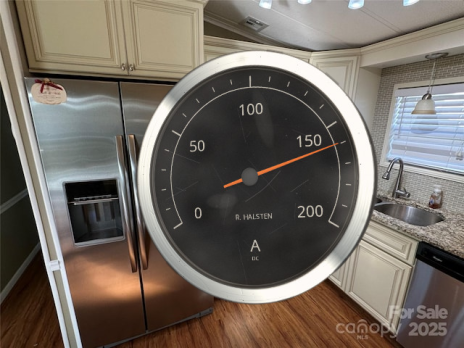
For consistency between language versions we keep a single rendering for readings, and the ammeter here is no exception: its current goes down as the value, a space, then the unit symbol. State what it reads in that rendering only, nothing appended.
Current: 160 A
